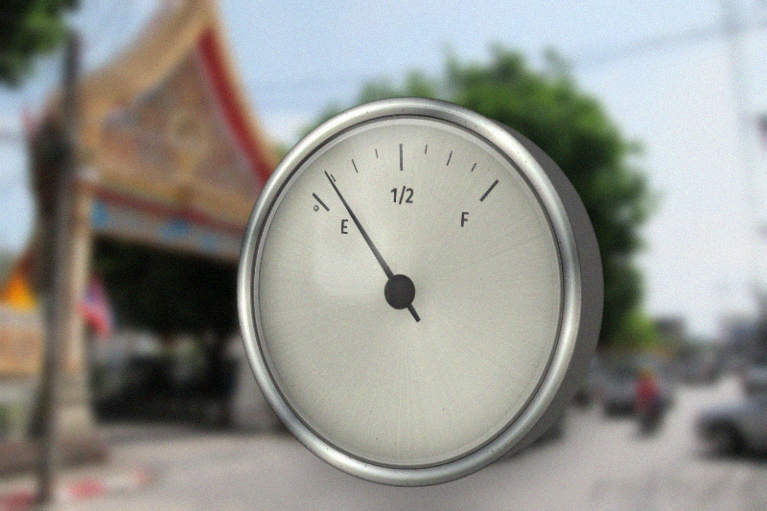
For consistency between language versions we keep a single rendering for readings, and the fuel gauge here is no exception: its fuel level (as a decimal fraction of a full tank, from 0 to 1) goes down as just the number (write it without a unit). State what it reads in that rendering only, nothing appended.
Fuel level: 0.125
